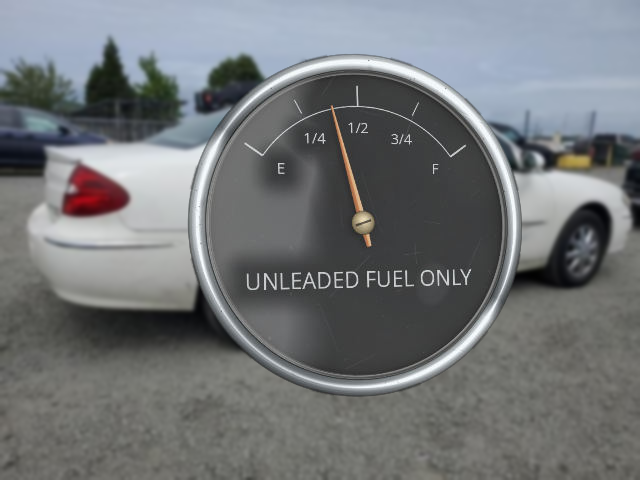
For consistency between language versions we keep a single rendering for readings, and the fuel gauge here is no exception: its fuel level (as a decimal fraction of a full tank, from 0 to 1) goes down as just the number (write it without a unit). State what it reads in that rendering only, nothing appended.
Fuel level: 0.375
